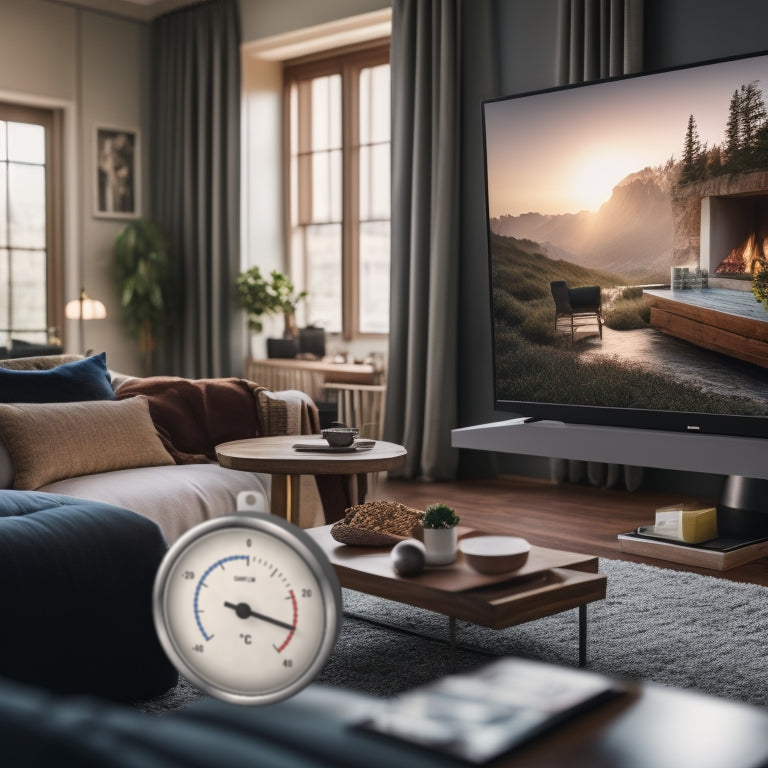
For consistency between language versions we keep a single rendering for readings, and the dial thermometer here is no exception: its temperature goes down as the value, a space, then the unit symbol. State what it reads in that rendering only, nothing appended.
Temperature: 30 °C
